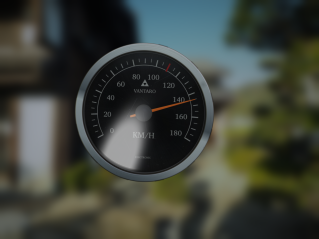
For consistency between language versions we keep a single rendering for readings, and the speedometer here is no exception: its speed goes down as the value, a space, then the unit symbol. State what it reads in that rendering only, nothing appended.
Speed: 145 km/h
